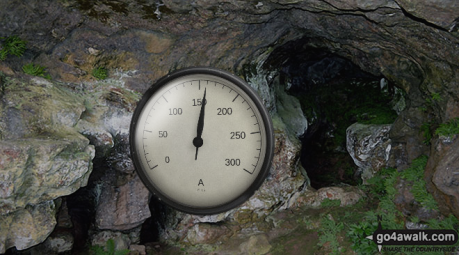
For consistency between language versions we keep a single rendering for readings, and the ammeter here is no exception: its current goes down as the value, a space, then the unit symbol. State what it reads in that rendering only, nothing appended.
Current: 160 A
